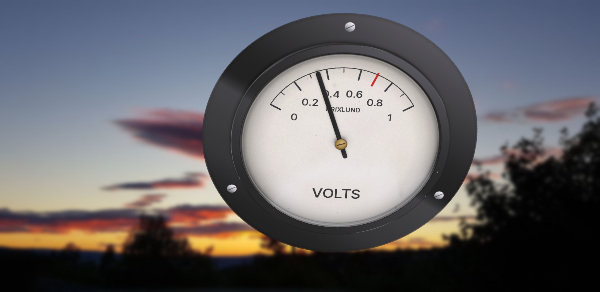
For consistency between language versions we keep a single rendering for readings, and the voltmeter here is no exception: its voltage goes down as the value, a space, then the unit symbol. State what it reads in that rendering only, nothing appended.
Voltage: 0.35 V
